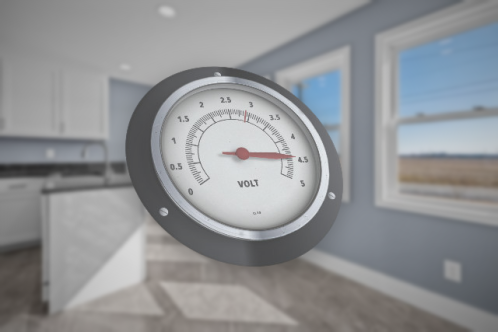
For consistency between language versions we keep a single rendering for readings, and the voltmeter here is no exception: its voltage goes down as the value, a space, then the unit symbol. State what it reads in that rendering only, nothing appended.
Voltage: 4.5 V
